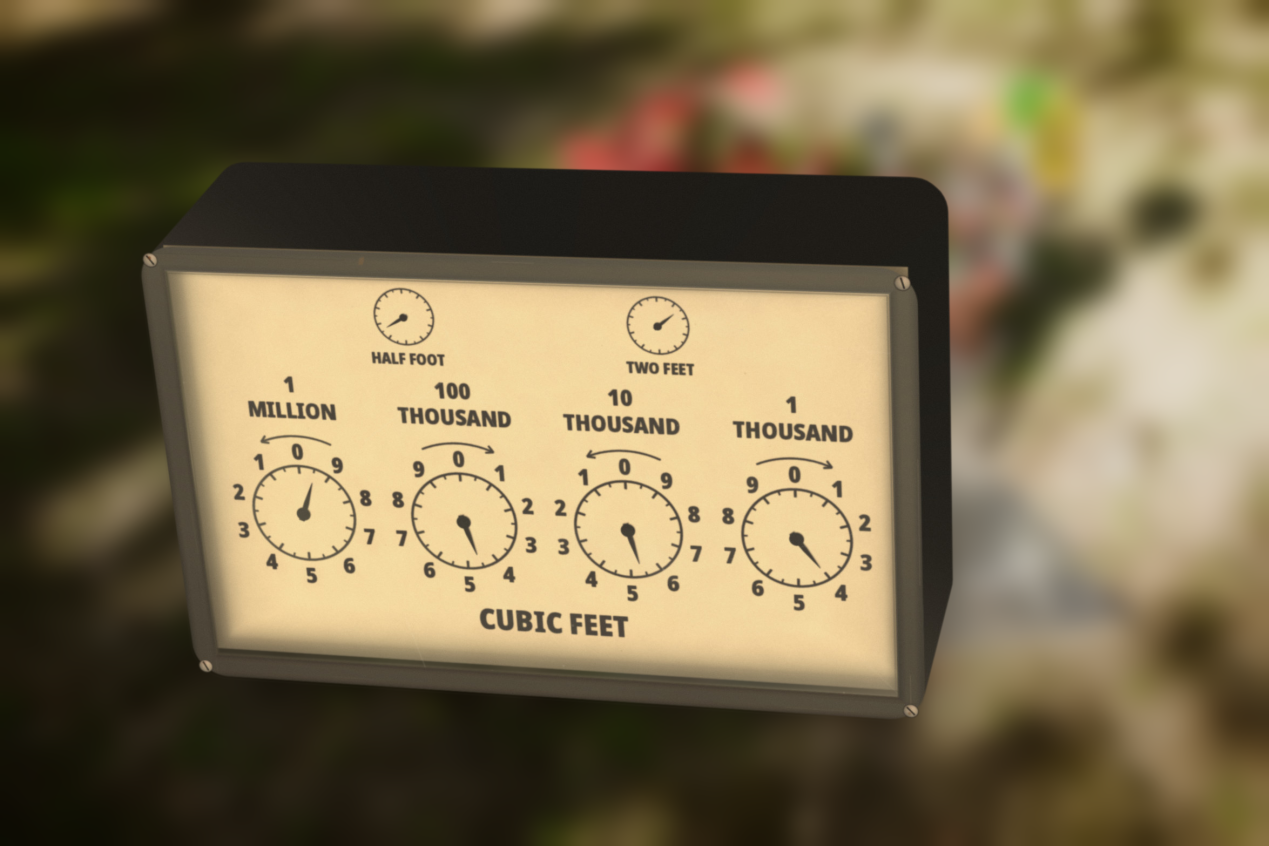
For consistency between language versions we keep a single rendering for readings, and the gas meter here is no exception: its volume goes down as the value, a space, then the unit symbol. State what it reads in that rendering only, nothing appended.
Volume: 945400 ft³
